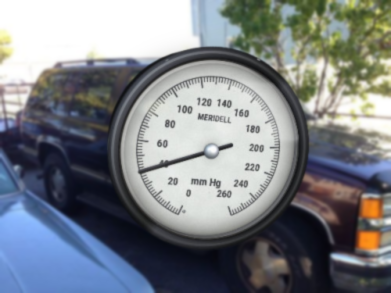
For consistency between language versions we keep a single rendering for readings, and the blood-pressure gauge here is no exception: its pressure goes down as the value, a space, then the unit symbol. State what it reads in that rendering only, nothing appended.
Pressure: 40 mmHg
